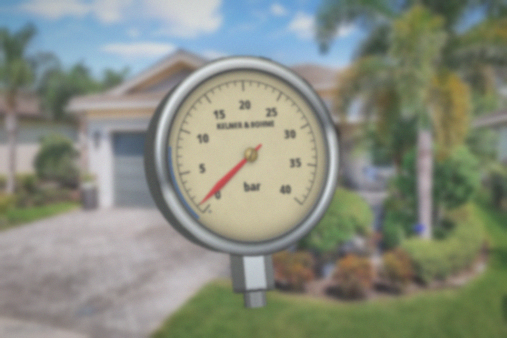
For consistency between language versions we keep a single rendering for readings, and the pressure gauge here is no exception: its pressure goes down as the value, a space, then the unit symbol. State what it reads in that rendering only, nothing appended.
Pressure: 1 bar
